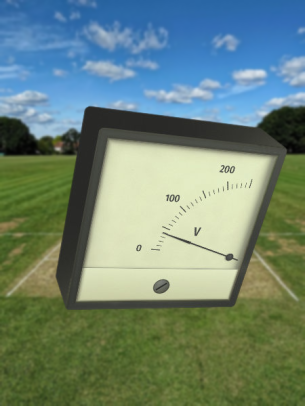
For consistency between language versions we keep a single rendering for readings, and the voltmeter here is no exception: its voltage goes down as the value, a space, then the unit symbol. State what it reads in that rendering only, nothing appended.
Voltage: 40 V
